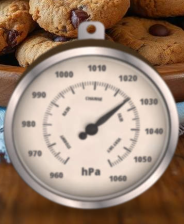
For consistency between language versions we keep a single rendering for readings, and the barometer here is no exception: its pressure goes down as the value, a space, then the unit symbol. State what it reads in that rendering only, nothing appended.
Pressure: 1025 hPa
